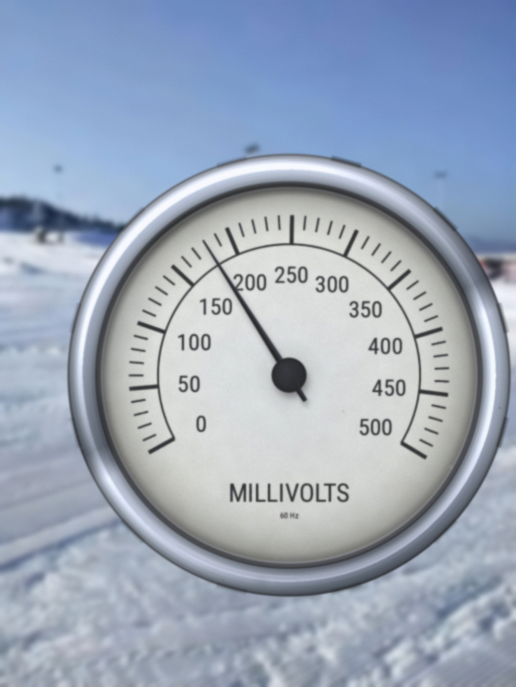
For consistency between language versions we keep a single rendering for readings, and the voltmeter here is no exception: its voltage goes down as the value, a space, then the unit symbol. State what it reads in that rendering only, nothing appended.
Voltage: 180 mV
